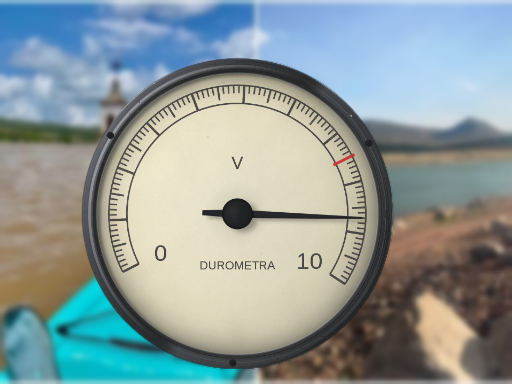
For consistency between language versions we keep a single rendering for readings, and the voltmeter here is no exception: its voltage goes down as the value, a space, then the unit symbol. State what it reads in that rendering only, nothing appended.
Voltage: 8.7 V
